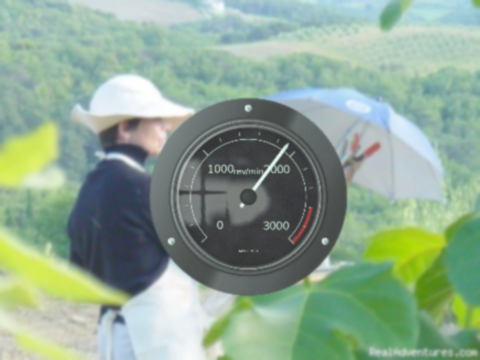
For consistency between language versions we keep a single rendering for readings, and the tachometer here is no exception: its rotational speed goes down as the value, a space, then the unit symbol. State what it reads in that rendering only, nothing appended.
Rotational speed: 1900 rpm
